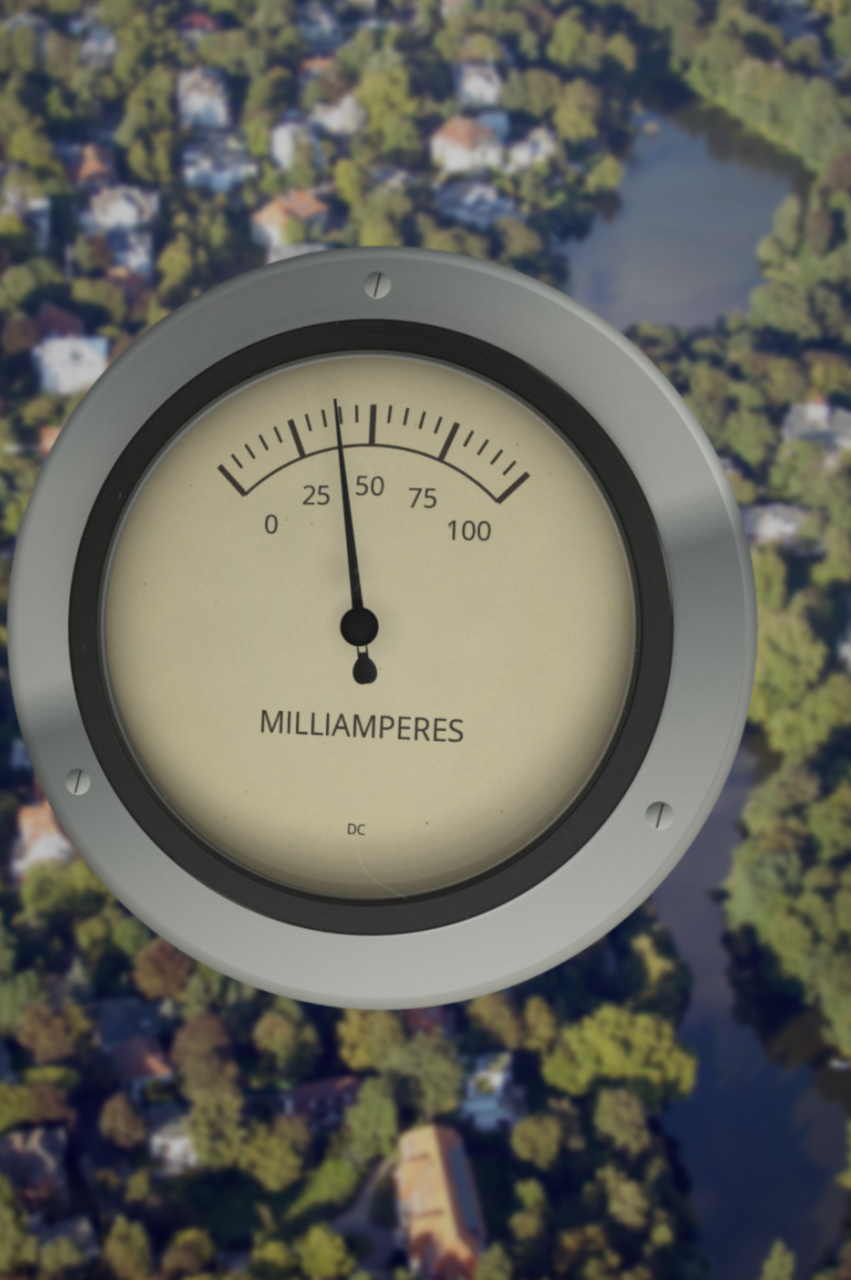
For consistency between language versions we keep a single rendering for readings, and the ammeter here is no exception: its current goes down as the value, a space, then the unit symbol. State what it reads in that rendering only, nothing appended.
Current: 40 mA
